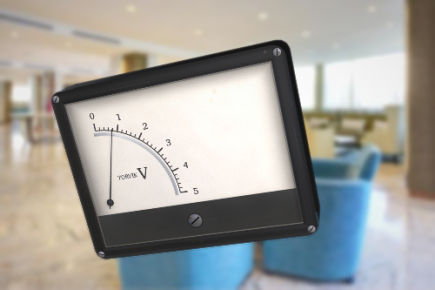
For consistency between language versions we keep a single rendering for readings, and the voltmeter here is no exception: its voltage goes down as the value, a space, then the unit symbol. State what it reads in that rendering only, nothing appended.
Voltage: 0.8 V
